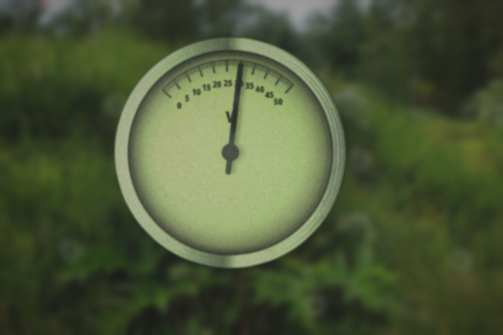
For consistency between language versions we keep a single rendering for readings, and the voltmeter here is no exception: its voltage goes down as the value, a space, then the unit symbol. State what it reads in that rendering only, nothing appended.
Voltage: 30 V
